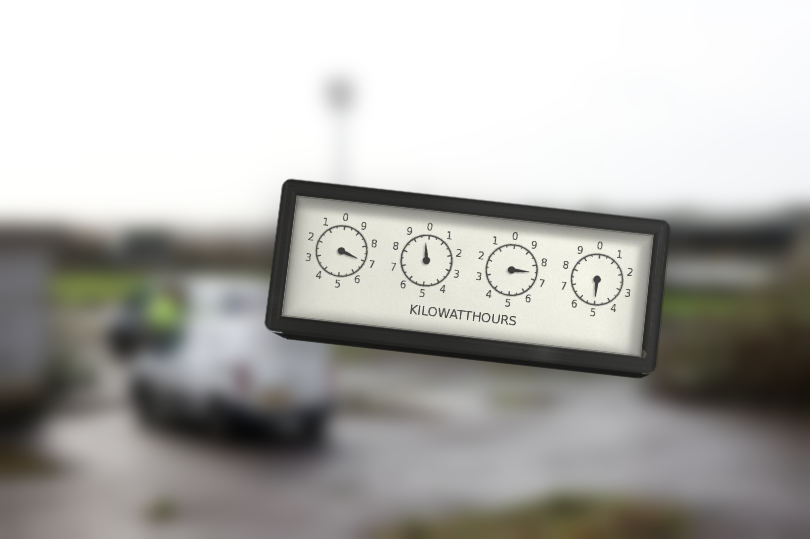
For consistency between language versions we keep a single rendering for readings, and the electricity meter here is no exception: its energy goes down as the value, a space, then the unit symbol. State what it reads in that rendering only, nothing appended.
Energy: 6975 kWh
